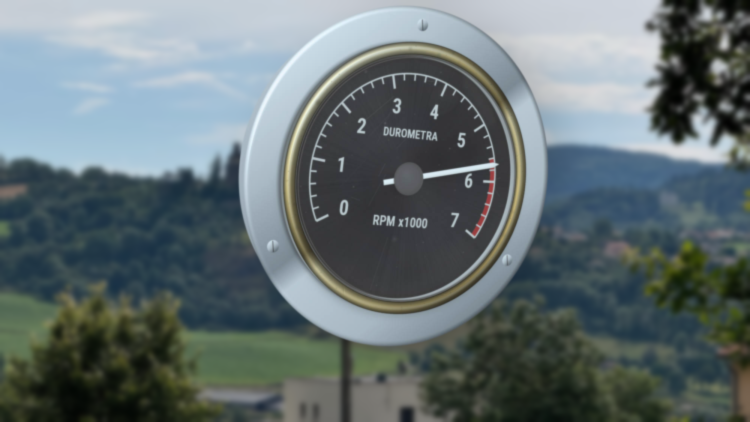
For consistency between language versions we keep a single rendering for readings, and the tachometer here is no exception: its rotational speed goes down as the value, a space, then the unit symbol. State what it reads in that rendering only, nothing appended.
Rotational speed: 5700 rpm
